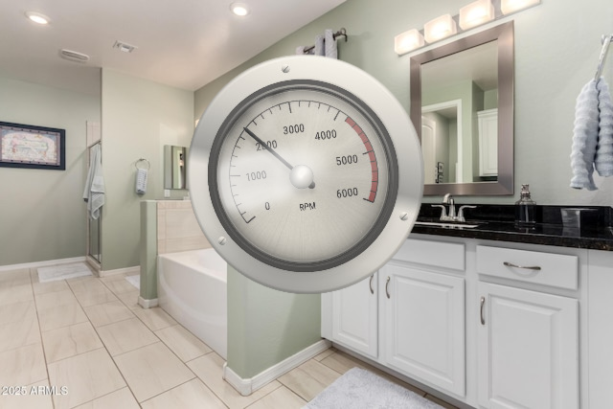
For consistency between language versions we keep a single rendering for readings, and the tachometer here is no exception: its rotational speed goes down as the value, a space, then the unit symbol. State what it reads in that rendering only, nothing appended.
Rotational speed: 2000 rpm
